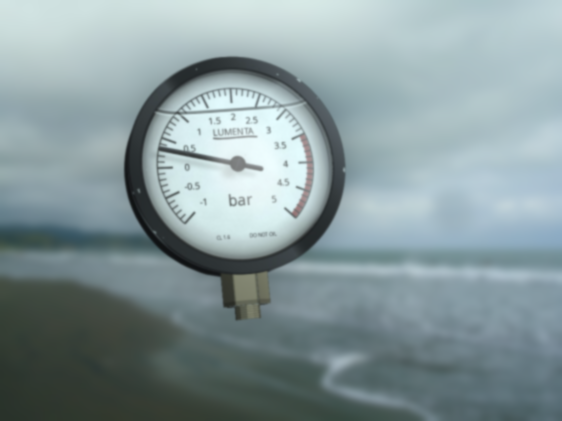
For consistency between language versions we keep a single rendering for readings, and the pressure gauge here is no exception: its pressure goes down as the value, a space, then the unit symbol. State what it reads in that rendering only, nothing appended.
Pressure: 0.3 bar
